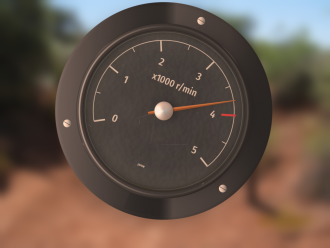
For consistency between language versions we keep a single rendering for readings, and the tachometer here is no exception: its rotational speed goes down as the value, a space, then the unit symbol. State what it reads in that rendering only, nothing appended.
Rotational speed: 3750 rpm
